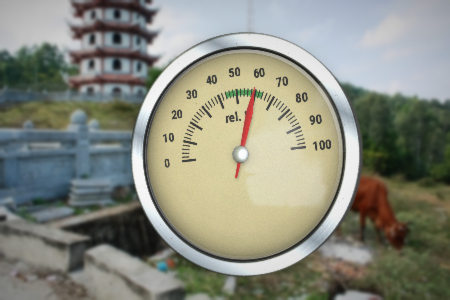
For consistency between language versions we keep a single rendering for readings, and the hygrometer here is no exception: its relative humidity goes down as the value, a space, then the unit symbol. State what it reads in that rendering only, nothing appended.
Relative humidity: 60 %
